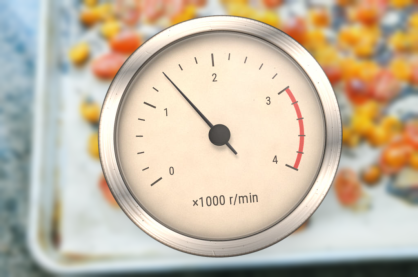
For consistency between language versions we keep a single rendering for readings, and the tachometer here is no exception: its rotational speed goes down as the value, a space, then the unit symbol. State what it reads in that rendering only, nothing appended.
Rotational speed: 1400 rpm
